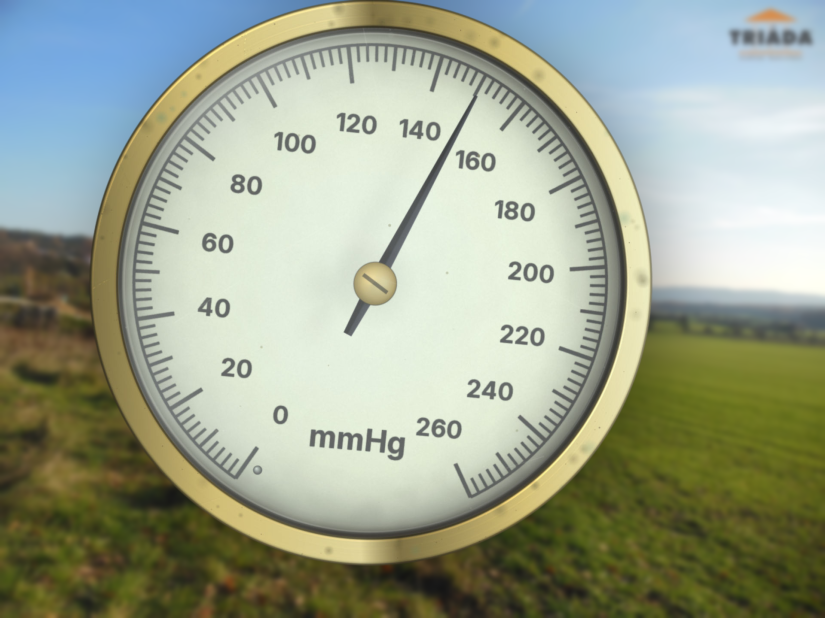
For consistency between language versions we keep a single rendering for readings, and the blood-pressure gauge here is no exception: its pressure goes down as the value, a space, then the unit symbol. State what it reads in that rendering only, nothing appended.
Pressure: 150 mmHg
